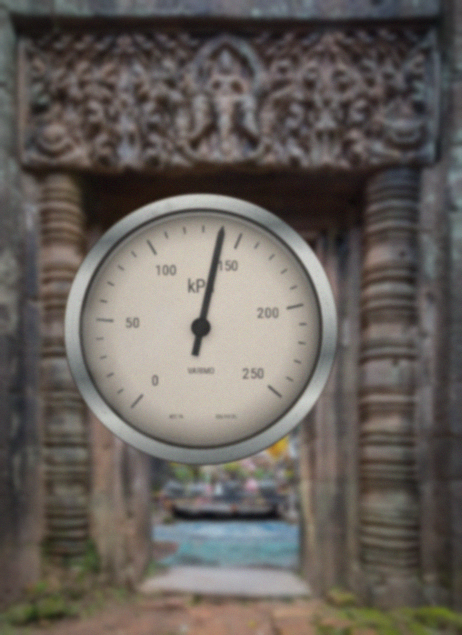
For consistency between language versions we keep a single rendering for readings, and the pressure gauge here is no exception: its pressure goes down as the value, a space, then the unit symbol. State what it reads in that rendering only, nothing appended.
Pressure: 140 kPa
